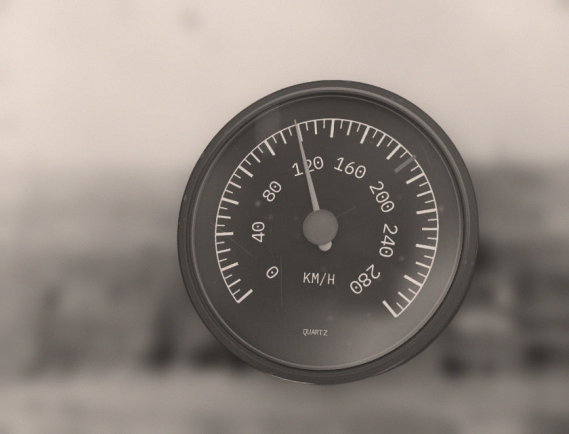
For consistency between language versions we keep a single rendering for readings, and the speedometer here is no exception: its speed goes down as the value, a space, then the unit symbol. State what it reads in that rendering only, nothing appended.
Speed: 120 km/h
